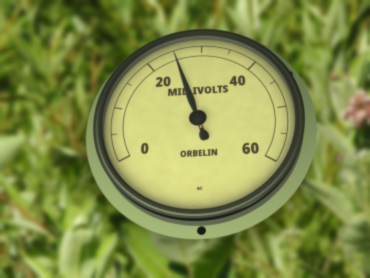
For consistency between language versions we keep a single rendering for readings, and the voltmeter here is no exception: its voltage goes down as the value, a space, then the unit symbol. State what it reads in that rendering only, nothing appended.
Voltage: 25 mV
